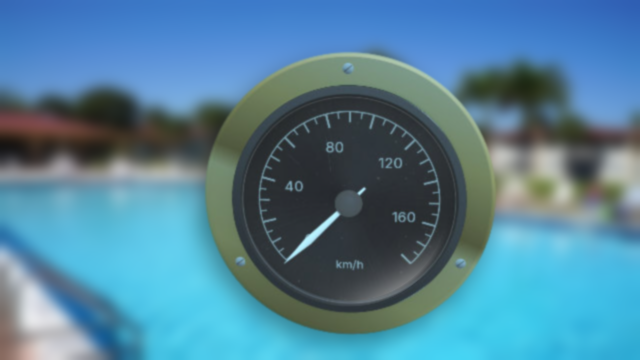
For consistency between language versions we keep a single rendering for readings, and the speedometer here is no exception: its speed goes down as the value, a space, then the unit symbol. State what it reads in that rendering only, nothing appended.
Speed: 0 km/h
